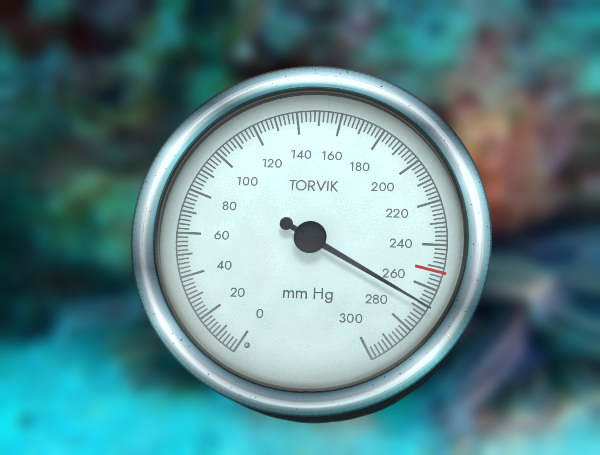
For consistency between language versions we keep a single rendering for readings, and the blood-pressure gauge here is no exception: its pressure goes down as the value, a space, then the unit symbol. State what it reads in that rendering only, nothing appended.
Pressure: 268 mmHg
